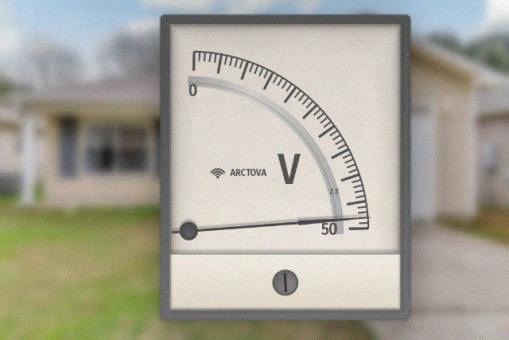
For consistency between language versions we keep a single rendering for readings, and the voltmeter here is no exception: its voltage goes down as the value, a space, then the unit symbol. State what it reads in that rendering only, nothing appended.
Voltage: 48 V
